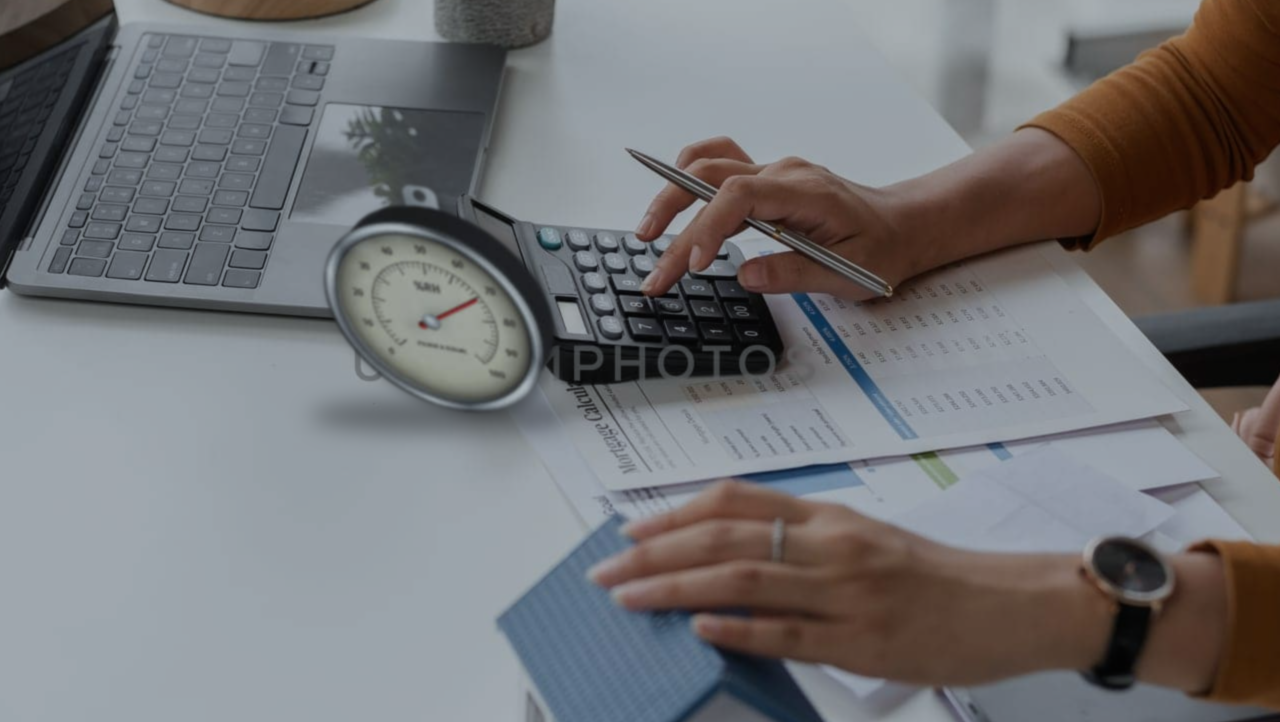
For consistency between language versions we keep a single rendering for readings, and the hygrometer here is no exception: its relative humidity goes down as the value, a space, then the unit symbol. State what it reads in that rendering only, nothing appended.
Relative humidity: 70 %
